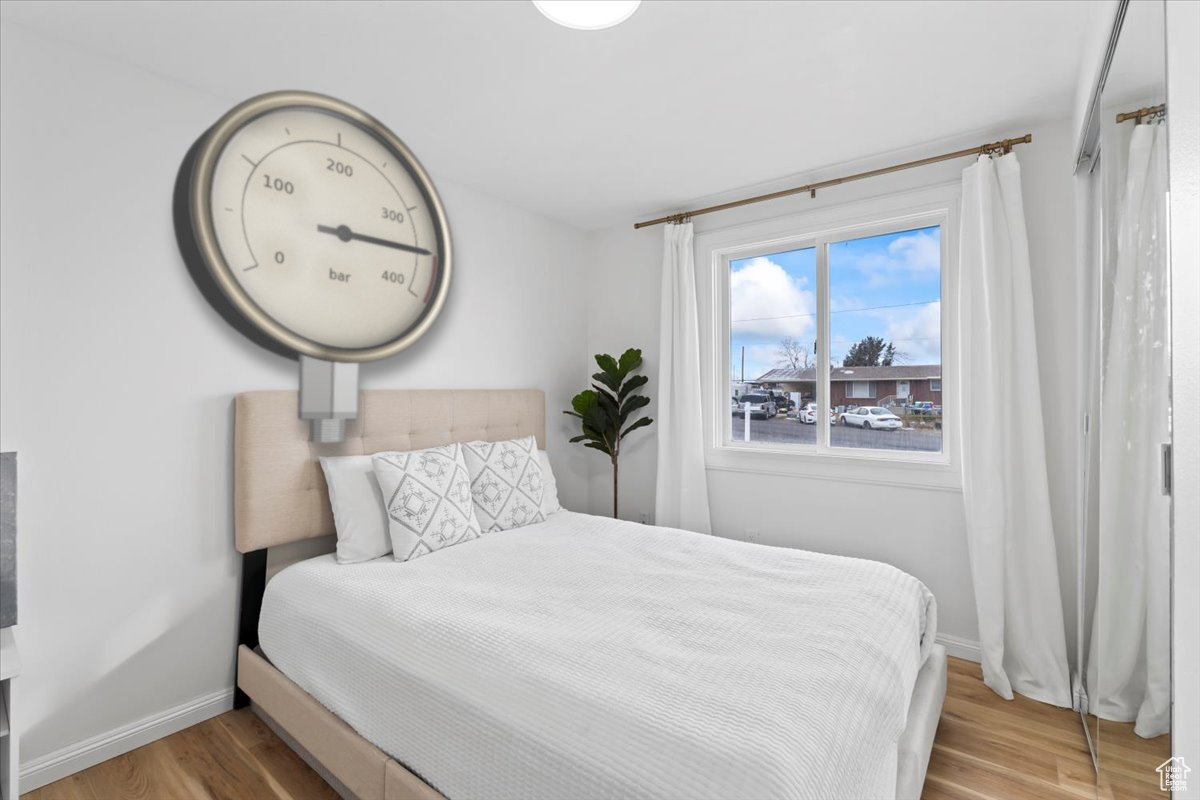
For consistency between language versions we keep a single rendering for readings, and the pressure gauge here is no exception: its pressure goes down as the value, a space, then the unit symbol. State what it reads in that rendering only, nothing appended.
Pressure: 350 bar
